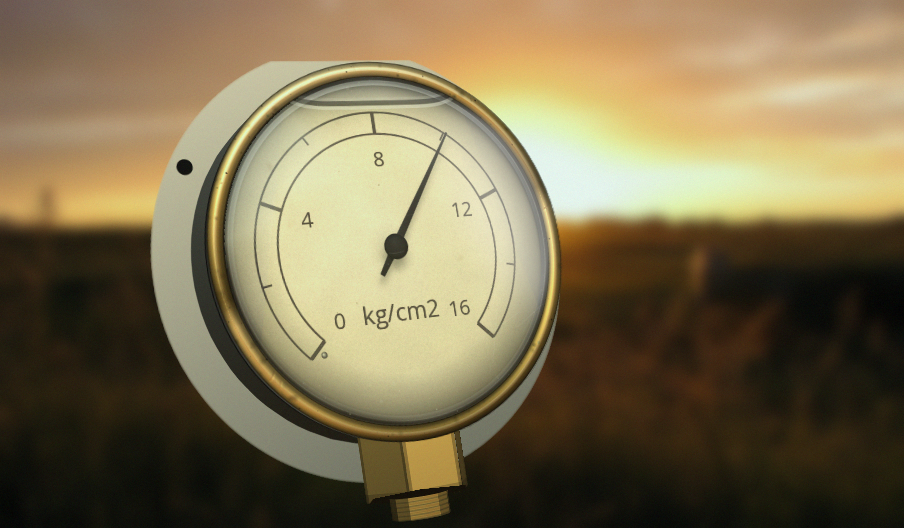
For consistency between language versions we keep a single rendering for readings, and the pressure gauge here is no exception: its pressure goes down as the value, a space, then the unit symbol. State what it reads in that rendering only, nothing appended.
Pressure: 10 kg/cm²
